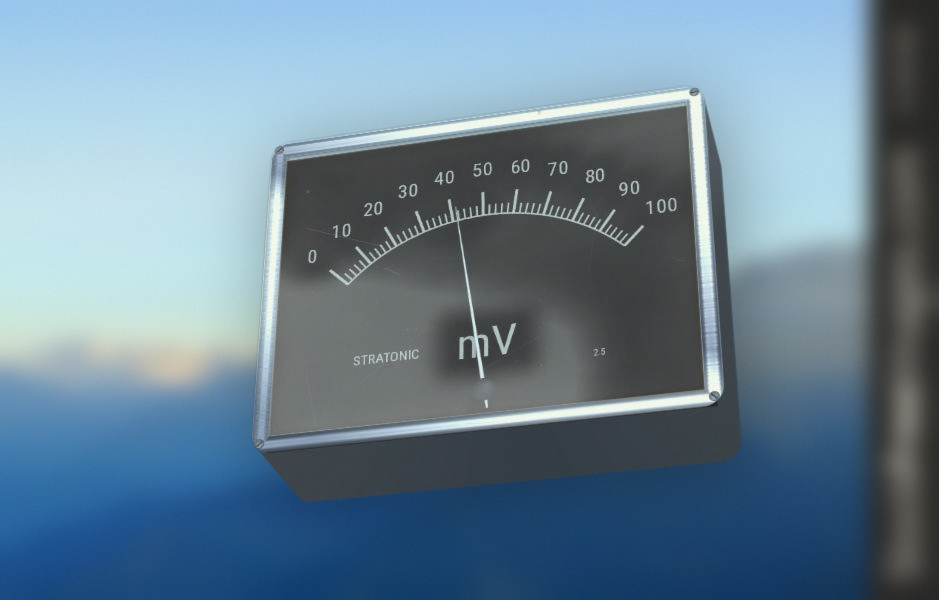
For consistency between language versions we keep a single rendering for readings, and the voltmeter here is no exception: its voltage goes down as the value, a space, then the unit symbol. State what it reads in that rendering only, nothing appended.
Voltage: 42 mV
